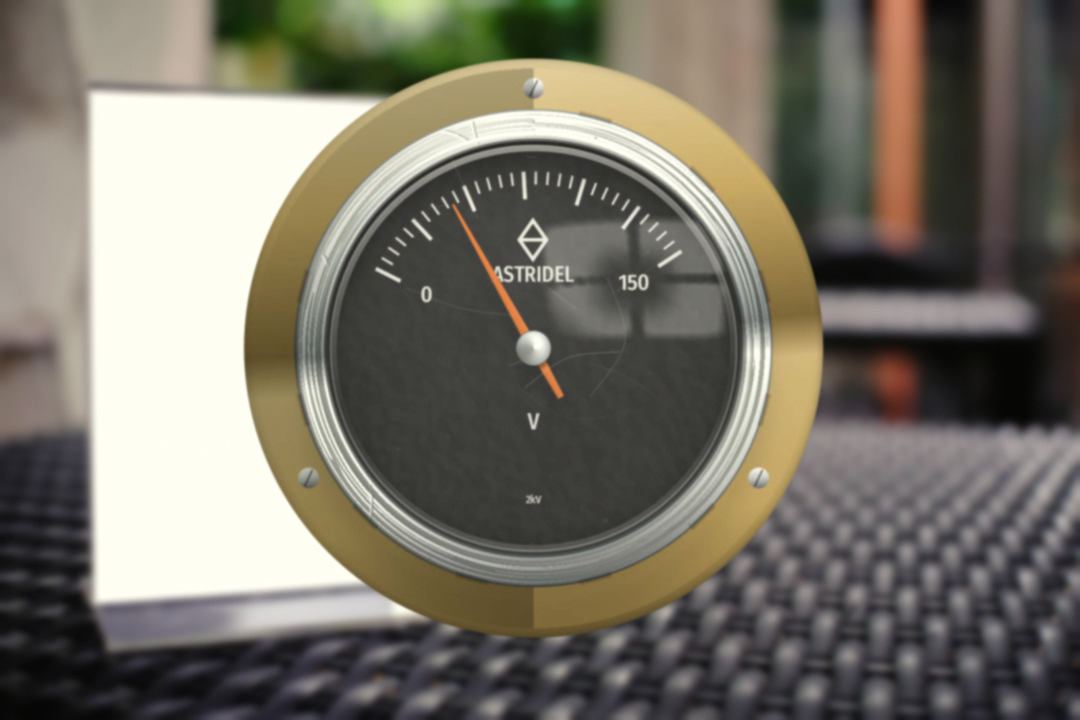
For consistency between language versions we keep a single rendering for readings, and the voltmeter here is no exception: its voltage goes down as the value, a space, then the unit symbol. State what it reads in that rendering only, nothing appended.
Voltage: 42.5 V
